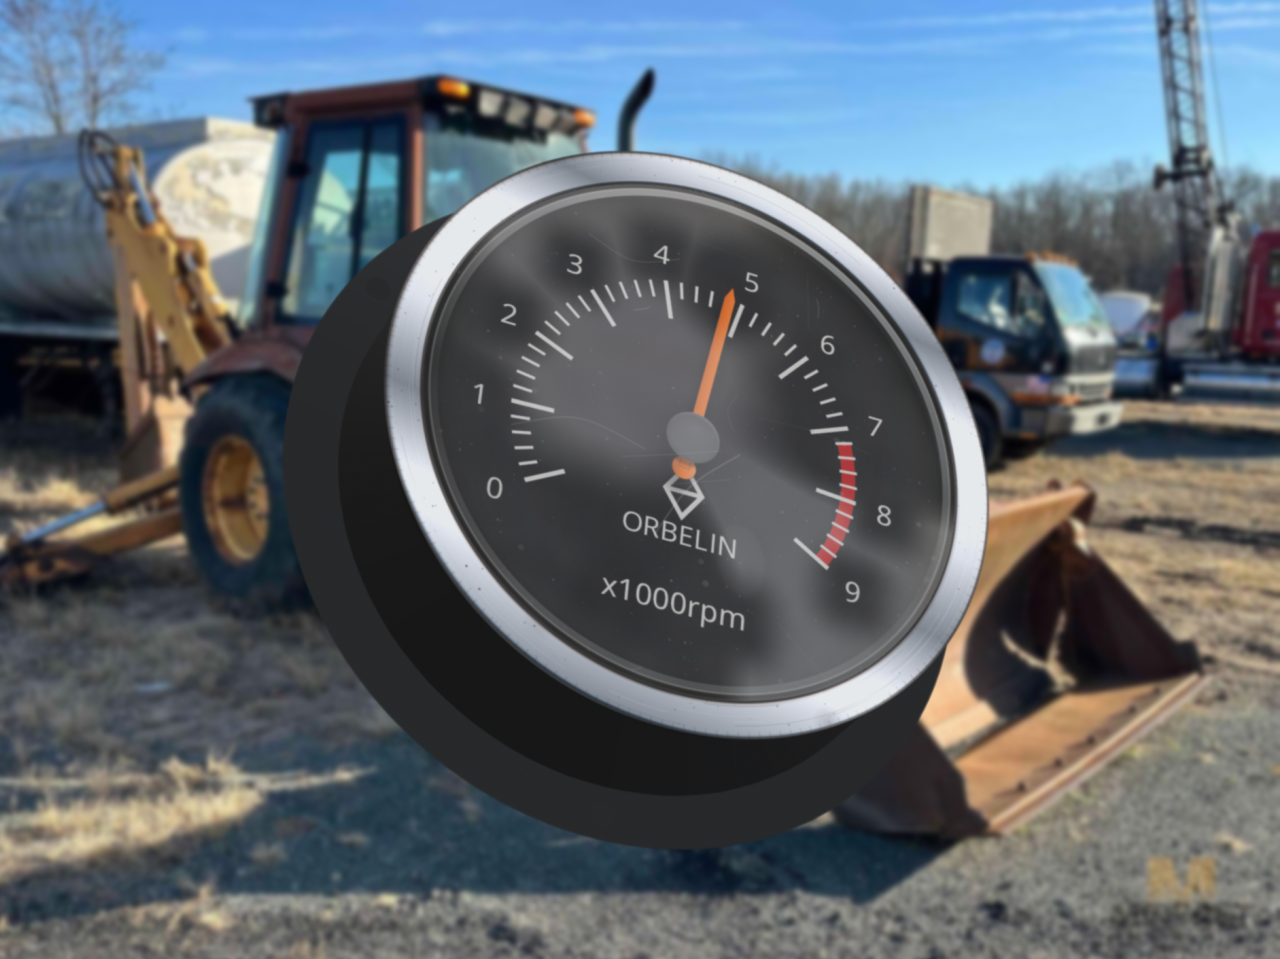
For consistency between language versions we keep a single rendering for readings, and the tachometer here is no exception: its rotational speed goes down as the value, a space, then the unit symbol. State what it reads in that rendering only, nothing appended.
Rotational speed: 4800 rpm
